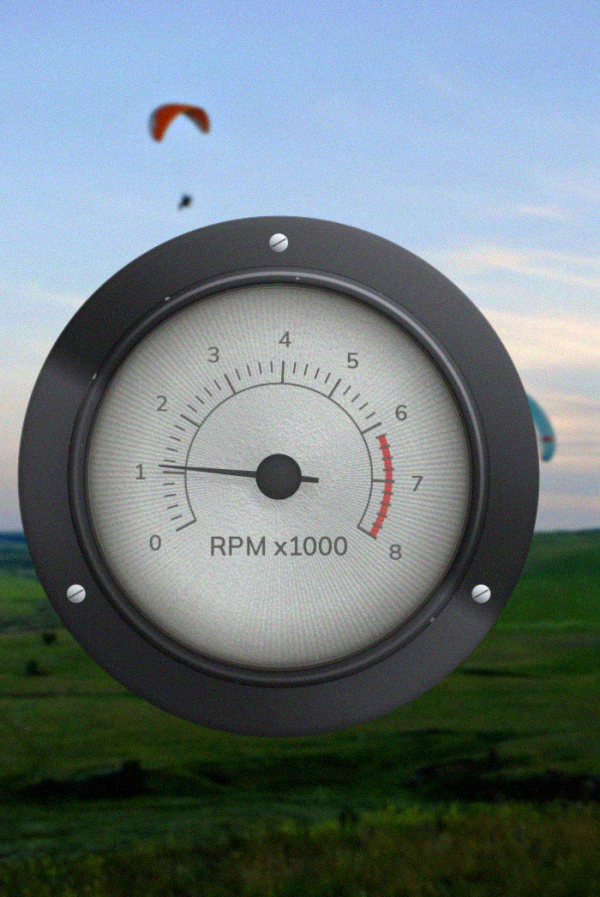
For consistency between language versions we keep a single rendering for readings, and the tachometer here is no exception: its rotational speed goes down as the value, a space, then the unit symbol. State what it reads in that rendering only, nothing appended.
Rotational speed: 1100 rpm
